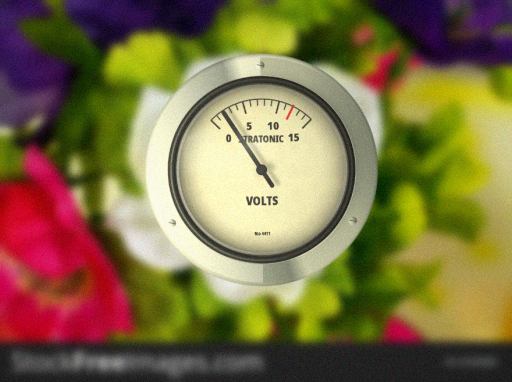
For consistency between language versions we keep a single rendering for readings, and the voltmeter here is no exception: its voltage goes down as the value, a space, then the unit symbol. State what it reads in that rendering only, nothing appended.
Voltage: 2 V
